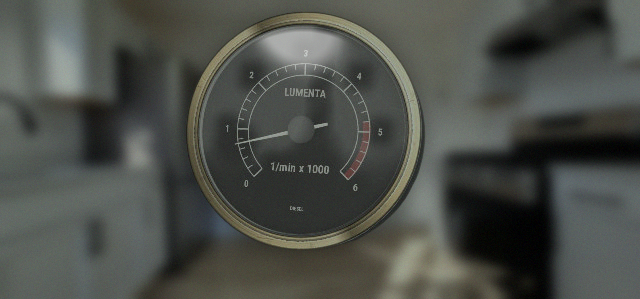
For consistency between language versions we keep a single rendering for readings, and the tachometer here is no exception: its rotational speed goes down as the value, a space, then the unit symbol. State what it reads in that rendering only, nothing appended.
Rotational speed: 700 rpm
